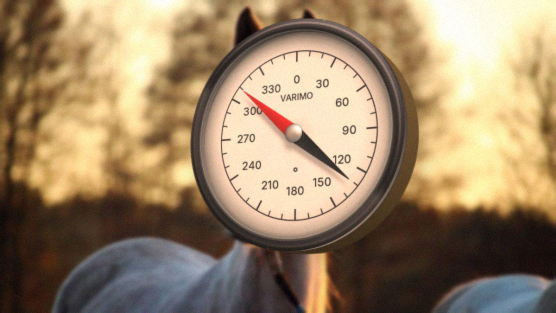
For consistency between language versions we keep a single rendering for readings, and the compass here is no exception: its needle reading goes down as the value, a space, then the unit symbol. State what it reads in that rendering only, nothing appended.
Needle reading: 310 °
